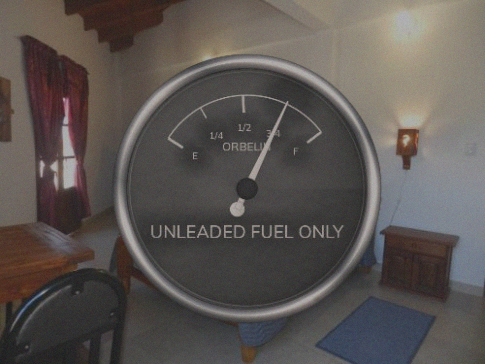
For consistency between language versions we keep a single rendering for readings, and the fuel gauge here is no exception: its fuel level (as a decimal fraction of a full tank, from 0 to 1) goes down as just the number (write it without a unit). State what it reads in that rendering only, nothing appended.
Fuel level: 0.75
